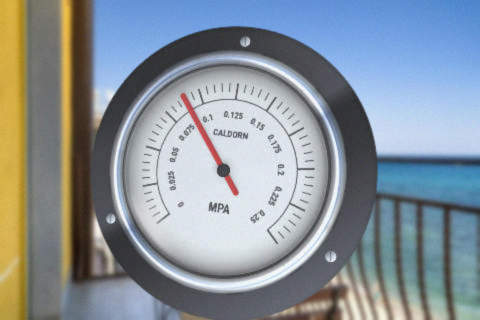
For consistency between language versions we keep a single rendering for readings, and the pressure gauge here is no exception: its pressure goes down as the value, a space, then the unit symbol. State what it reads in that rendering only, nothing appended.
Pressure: 0.09 MPa
